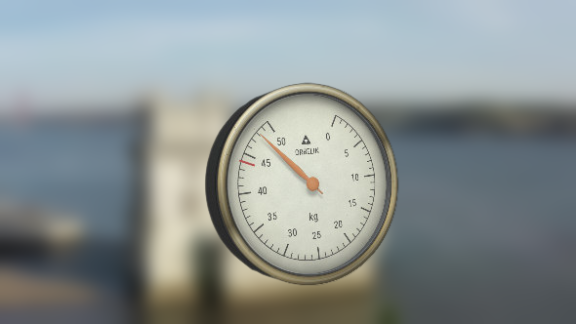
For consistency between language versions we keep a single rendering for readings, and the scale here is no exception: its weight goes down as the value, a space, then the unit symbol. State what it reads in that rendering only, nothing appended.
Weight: 48 kg
